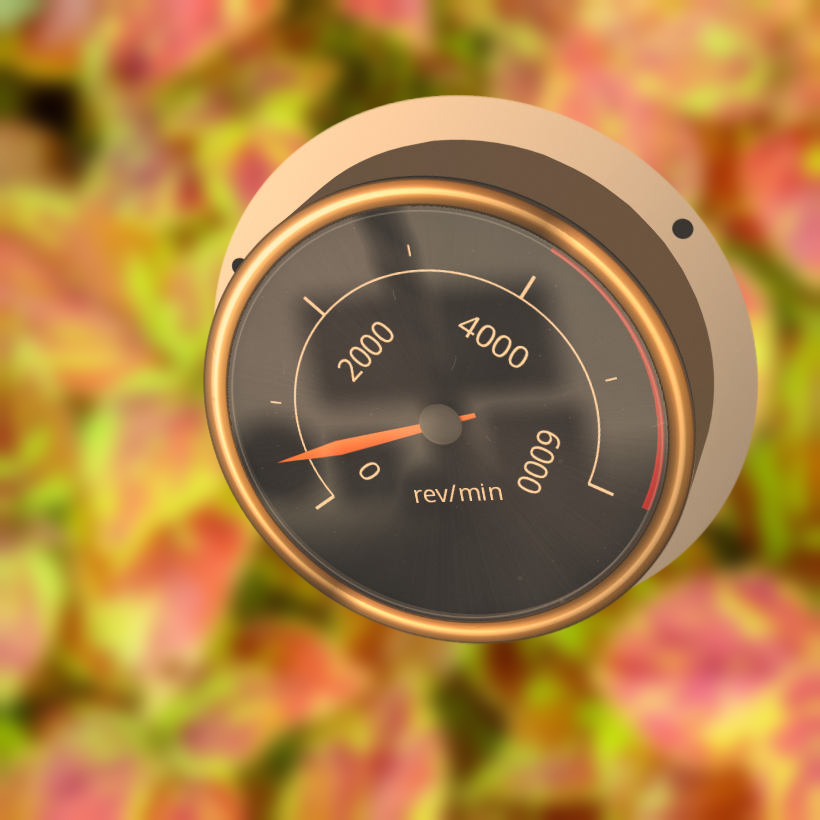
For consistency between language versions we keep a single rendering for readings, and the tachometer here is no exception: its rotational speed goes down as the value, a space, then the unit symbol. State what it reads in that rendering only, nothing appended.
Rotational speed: 500 rpm
